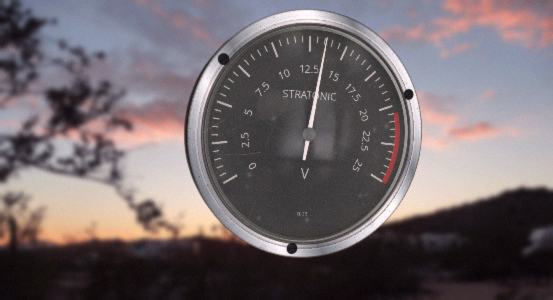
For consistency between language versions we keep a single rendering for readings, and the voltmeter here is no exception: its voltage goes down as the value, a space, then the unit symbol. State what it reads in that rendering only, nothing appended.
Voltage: 13.5 V
